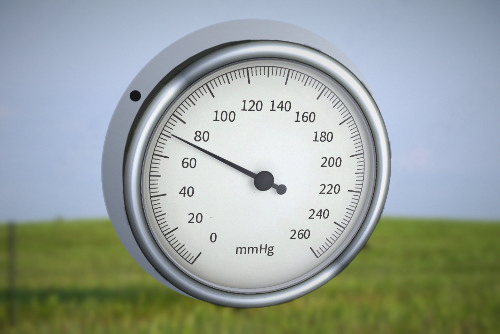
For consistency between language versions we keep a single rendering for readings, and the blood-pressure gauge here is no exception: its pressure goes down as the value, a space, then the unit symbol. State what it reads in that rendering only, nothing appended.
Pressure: 72 mmHg
